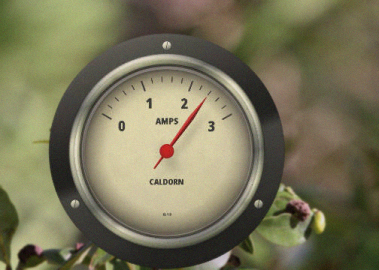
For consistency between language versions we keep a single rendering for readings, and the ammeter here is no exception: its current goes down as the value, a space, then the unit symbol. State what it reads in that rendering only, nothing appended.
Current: 2.4 A
